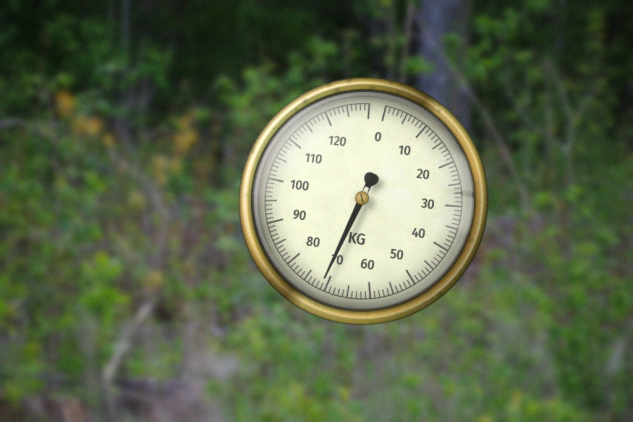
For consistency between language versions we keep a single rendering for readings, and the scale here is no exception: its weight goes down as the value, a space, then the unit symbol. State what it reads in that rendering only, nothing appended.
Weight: 71 kg
